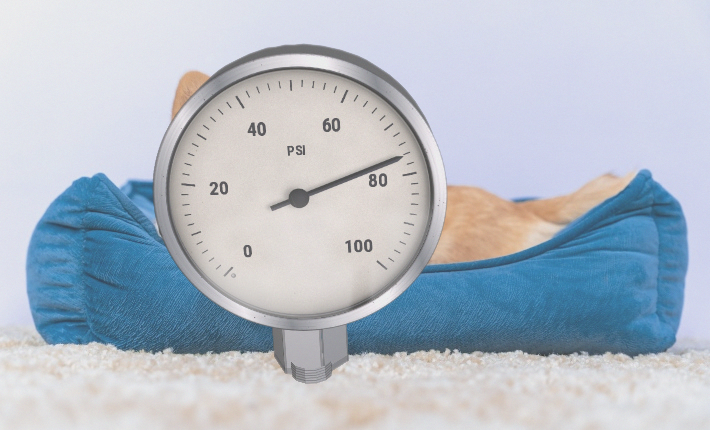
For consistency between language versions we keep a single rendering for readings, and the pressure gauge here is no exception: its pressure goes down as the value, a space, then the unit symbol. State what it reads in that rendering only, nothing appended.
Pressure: 76 psi
